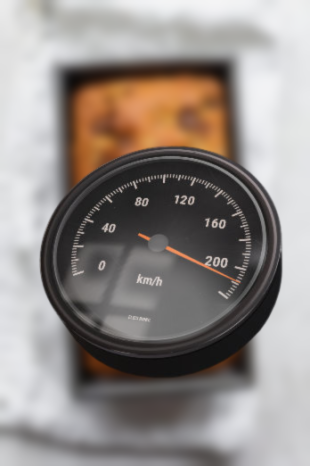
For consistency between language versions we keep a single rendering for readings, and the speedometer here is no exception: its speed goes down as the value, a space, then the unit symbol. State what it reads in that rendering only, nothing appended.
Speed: 210 km/h
